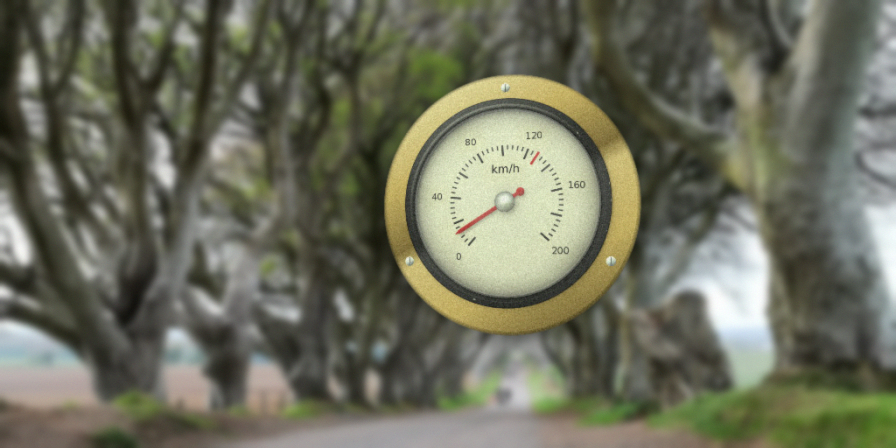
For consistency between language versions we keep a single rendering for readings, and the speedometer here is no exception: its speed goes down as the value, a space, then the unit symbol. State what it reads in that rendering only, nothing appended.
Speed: 12 km/h
